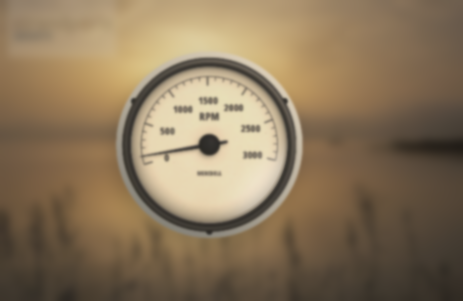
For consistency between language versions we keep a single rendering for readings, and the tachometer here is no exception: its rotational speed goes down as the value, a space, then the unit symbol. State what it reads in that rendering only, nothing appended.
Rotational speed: 100 rpm
